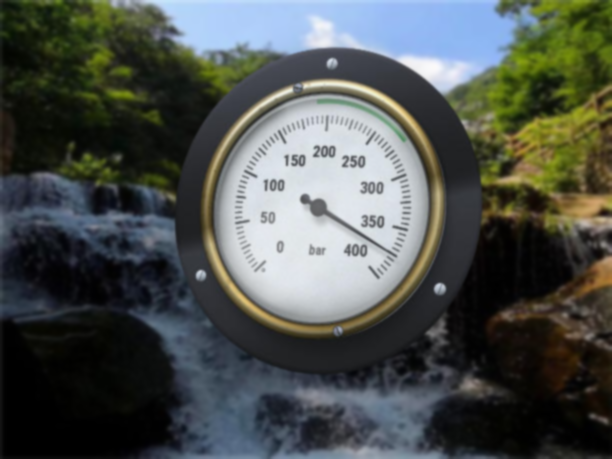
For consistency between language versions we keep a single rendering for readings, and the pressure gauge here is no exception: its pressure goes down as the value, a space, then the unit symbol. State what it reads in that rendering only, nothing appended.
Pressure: 375 bar
